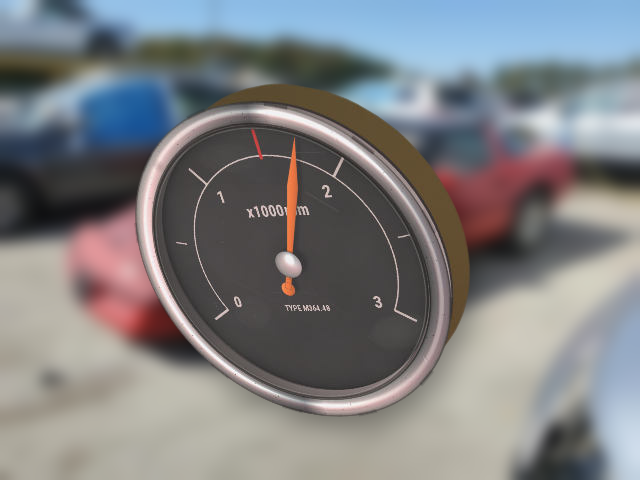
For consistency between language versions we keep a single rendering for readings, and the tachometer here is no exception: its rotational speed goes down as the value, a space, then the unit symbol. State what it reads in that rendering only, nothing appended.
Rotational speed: 1750 rpm
